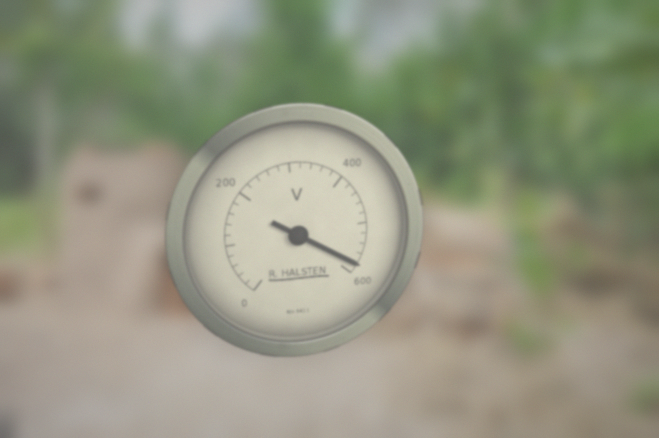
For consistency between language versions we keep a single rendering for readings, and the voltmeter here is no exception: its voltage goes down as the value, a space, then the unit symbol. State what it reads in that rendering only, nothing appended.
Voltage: 580 V
